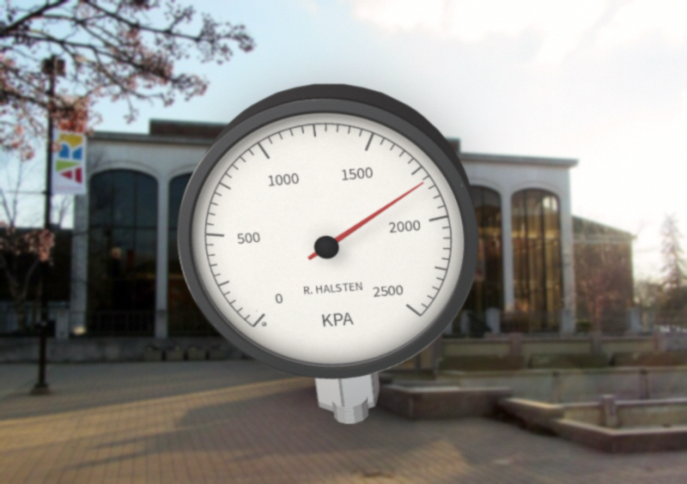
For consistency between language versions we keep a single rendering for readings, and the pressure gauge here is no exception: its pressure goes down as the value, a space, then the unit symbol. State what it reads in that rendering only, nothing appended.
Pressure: 1800 kPa
